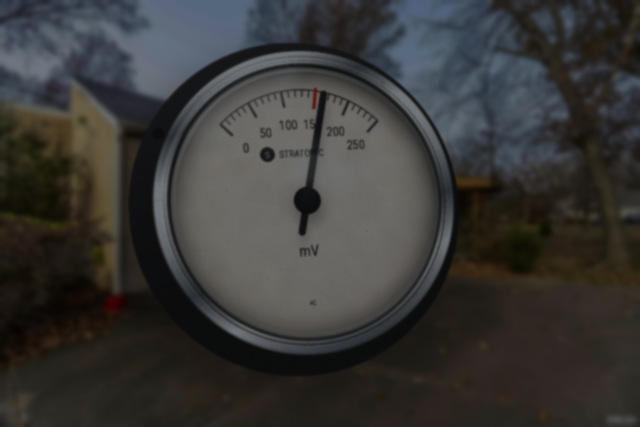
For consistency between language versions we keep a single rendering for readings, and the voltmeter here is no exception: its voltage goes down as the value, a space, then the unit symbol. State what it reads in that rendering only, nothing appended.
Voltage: 160 mV
